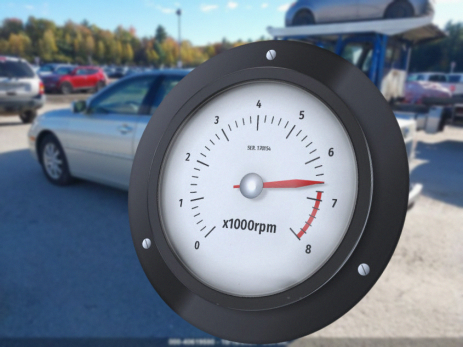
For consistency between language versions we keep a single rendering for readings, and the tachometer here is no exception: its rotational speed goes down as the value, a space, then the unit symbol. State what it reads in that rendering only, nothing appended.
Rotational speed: 6600 rpm
